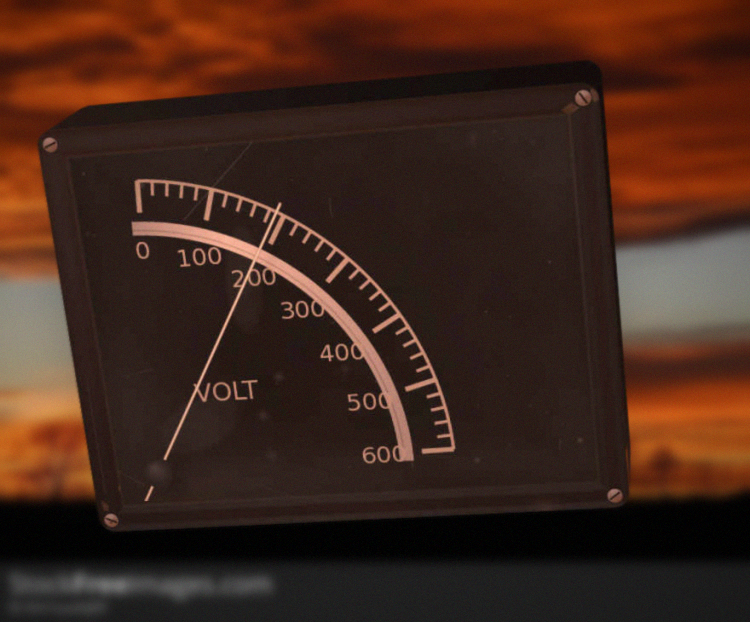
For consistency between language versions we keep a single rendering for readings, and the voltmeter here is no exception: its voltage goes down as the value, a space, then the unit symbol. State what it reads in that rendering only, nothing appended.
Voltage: 190 V
